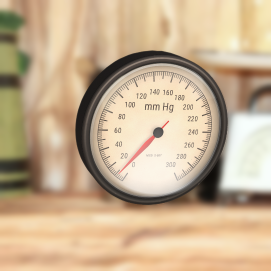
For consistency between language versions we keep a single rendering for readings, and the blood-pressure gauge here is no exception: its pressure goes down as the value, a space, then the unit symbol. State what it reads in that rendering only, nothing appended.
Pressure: 10 mmHg
